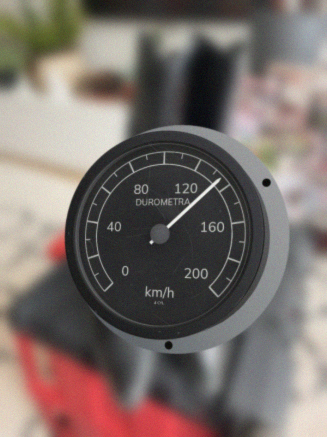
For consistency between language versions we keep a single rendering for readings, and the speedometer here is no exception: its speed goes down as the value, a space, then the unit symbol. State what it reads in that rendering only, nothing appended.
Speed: 135 km/h
